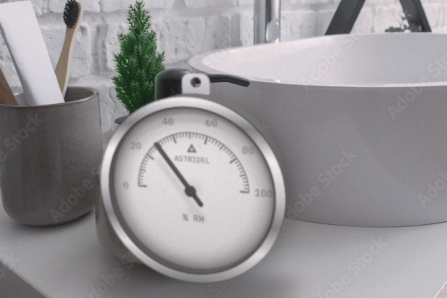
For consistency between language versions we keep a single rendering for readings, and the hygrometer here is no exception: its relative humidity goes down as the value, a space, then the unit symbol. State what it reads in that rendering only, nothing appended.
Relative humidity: 30 %
